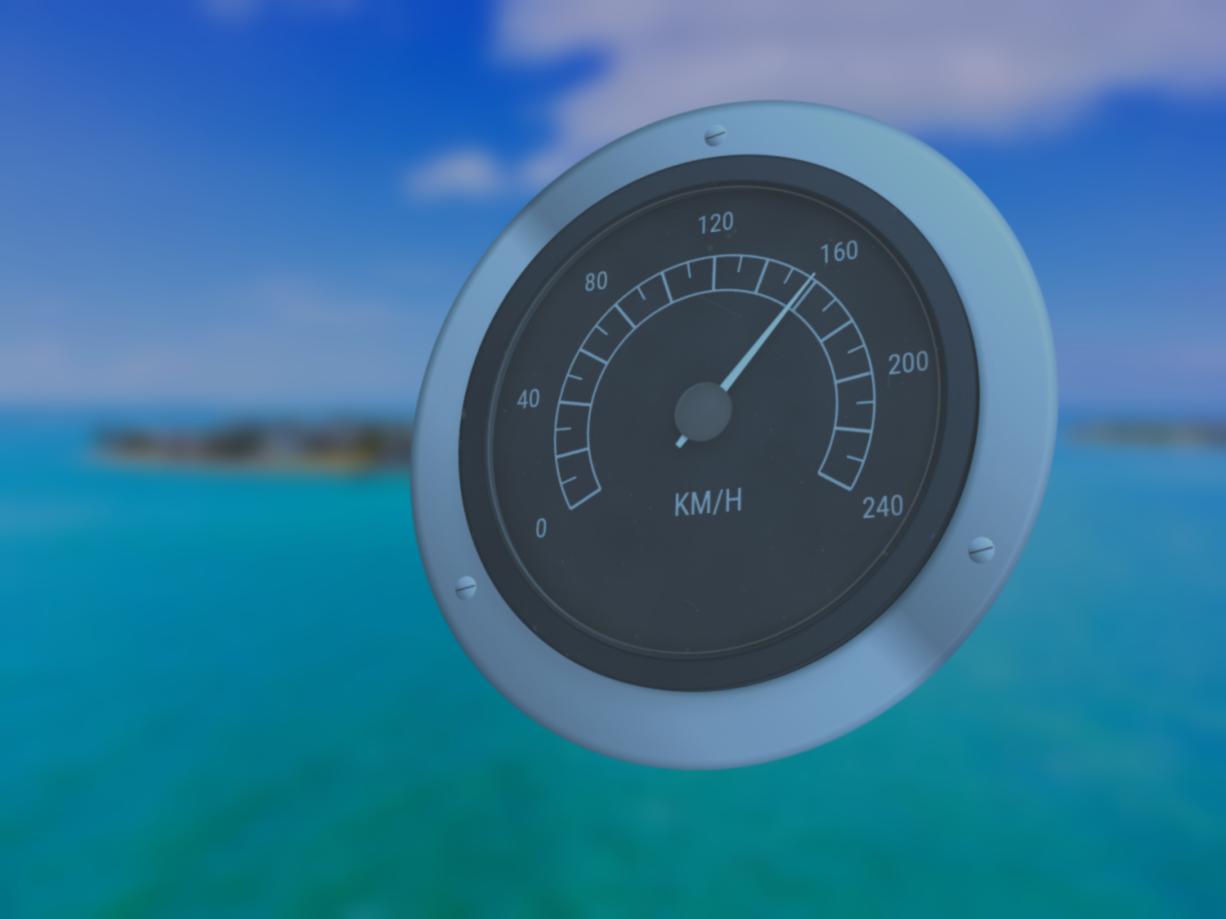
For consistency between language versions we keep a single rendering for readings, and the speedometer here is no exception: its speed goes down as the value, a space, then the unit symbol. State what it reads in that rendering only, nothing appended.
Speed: 160 km/h
